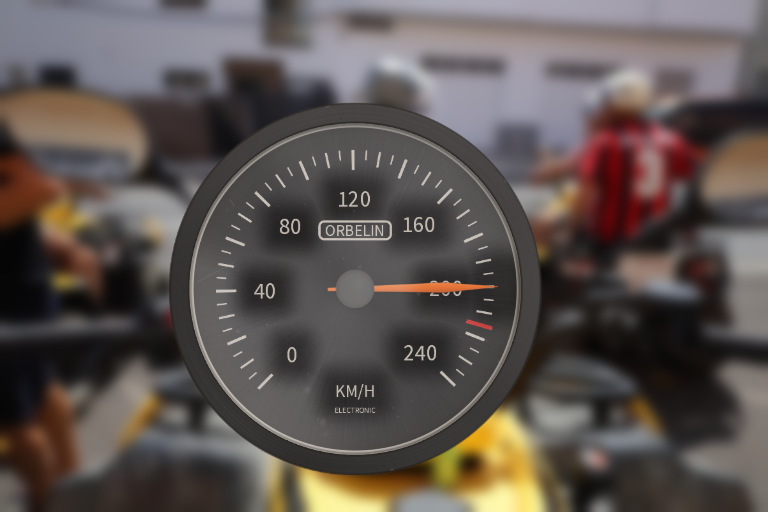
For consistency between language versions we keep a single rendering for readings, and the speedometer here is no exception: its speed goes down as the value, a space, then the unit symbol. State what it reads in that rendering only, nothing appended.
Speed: 200 km/h
